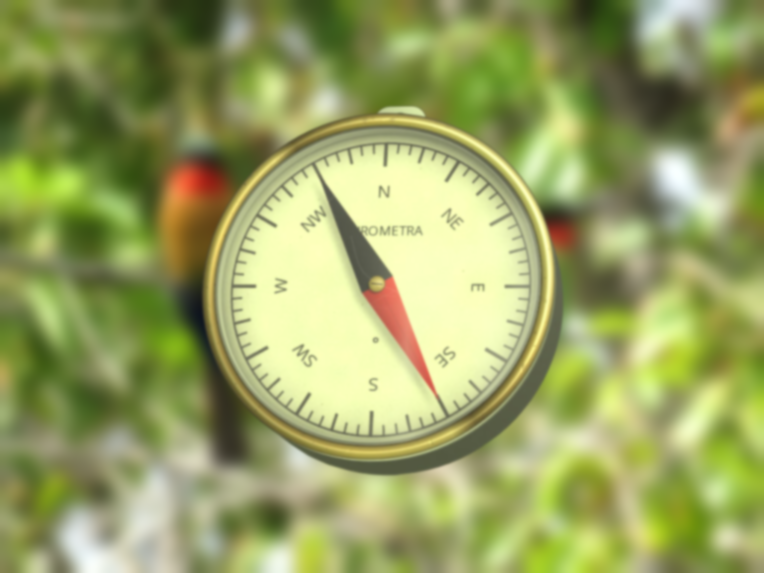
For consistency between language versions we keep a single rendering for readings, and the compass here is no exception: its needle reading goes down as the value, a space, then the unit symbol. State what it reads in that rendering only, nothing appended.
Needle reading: 150 °
